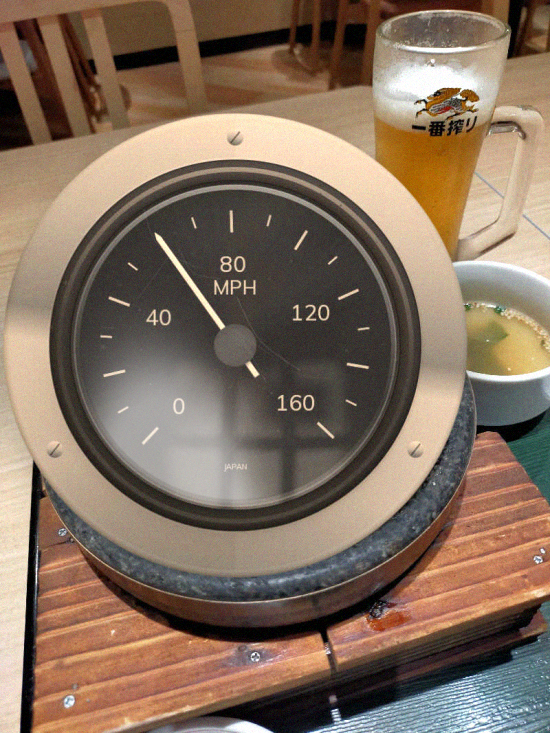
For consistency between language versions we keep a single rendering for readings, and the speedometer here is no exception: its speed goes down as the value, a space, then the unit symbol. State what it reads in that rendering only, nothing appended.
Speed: 60 mph
